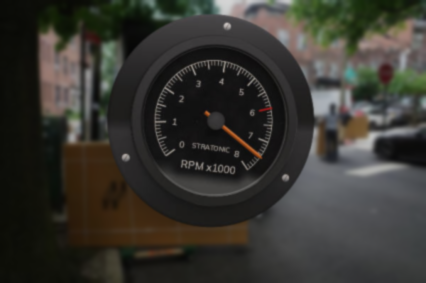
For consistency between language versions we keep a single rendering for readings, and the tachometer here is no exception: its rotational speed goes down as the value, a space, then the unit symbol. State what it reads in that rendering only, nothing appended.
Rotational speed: 7500 rpm
